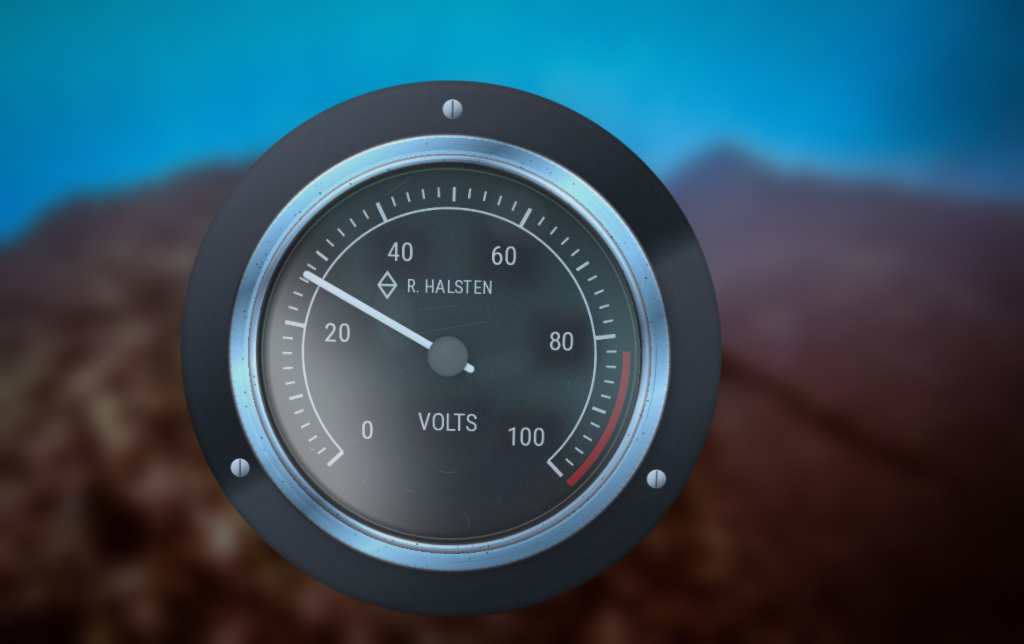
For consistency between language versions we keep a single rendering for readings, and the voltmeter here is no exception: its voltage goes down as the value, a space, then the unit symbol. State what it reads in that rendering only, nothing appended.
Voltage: 27 V
